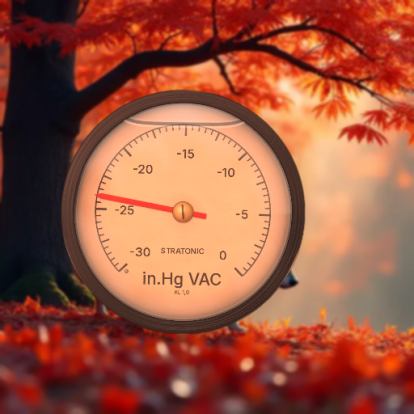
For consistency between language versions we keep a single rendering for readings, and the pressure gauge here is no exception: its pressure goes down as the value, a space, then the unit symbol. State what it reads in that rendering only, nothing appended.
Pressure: -24 inHg
